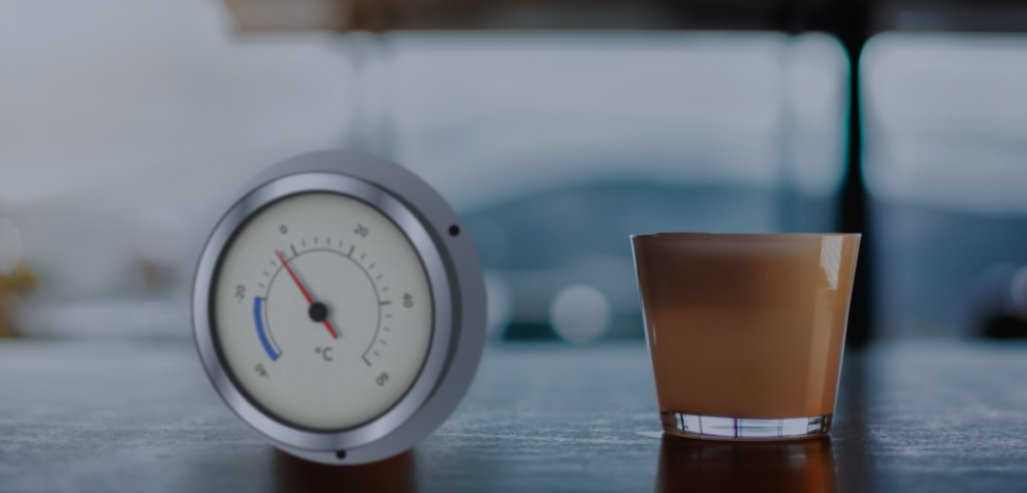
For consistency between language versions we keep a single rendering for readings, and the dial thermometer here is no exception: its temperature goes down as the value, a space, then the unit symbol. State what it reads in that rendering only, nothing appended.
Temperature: -4 °C
